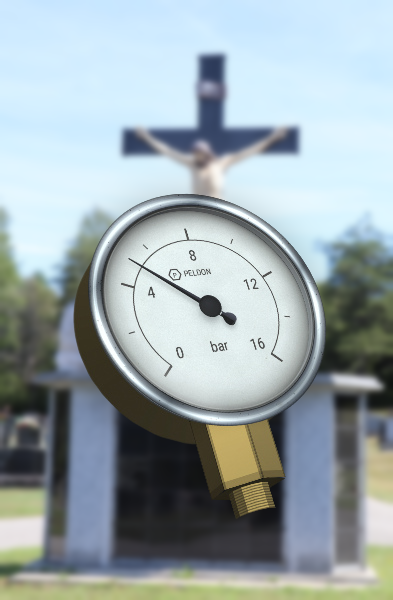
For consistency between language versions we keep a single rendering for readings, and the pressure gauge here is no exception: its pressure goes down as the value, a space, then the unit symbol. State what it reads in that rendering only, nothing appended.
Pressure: 5 bar
